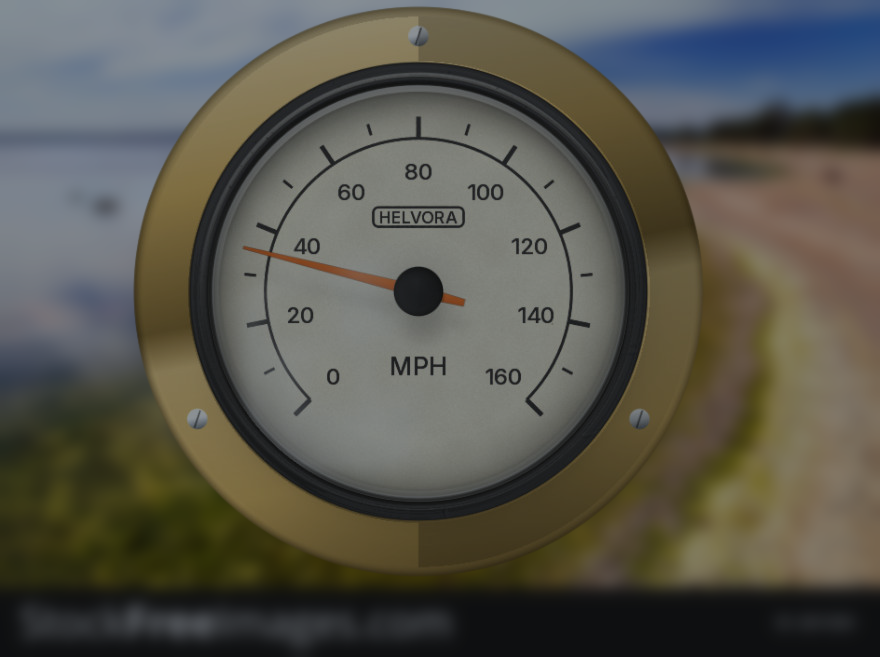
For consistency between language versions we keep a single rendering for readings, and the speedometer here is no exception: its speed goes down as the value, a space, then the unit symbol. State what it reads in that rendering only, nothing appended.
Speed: 35 mph
